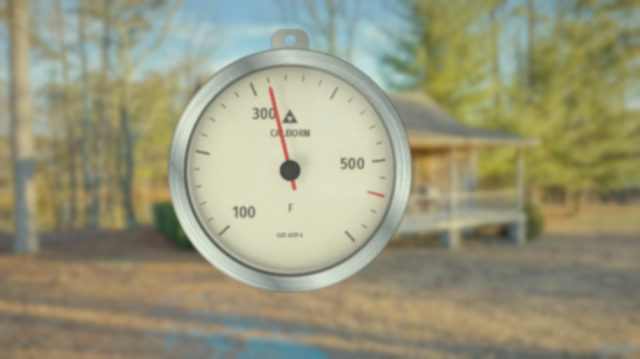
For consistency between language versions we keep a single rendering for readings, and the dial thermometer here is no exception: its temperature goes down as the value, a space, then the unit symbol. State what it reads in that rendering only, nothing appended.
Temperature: 320 °F
